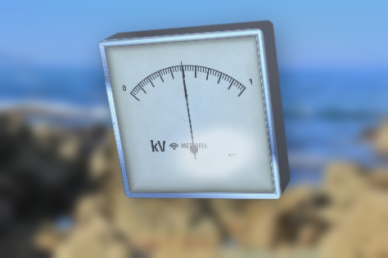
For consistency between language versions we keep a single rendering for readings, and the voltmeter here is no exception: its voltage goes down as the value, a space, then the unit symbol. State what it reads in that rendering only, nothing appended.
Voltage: 0.5 kV
